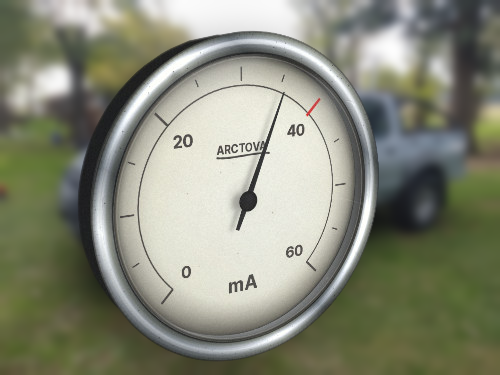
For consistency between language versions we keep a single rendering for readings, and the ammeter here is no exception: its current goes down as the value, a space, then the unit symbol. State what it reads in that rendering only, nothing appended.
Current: 35 mA
